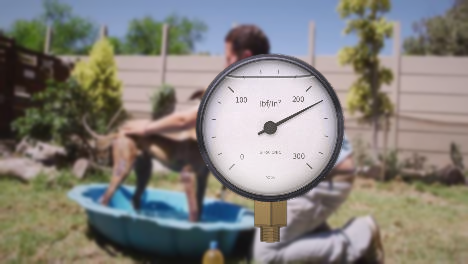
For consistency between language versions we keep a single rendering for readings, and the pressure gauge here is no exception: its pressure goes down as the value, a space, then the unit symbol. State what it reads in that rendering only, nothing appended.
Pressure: 220 psi
